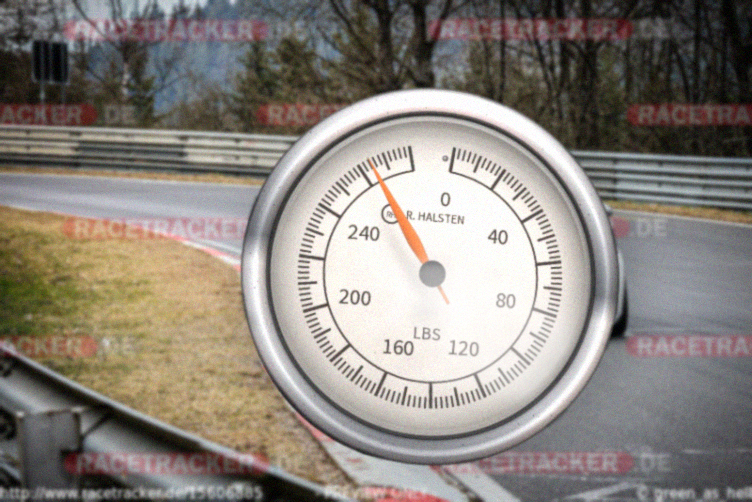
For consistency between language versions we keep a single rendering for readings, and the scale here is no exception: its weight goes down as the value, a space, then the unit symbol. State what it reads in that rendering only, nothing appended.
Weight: 264 lb
